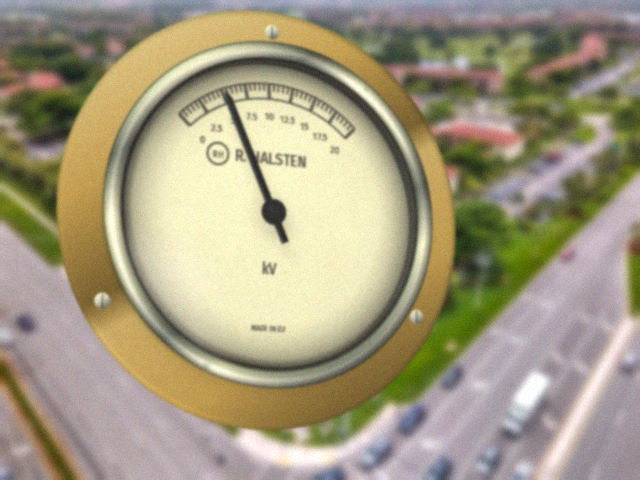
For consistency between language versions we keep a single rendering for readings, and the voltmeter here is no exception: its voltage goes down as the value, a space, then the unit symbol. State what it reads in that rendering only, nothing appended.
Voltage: 5 kV
